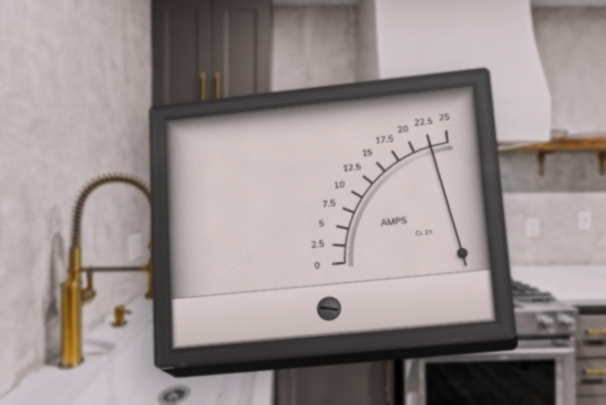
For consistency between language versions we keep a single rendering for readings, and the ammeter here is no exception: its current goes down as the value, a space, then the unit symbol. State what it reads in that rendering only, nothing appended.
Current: 22.5 A
